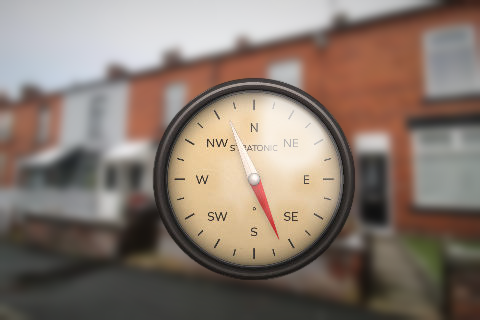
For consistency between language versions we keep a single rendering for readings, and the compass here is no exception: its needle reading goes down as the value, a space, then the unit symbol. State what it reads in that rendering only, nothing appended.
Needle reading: 157.5 °
